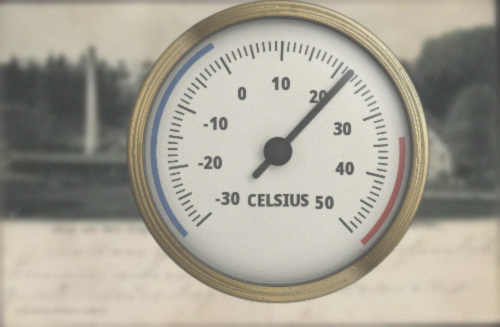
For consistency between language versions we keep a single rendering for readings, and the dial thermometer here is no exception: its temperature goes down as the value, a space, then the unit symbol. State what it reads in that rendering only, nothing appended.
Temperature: 22 °C
